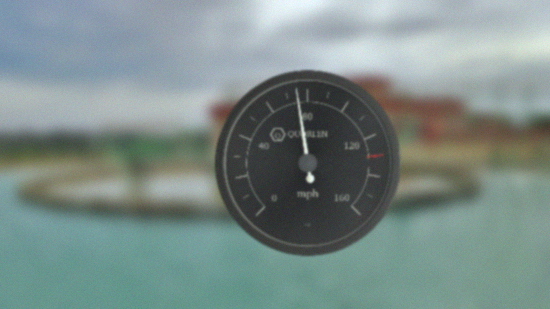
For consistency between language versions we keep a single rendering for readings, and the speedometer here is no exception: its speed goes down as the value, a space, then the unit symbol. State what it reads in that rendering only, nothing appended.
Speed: 75 mph
